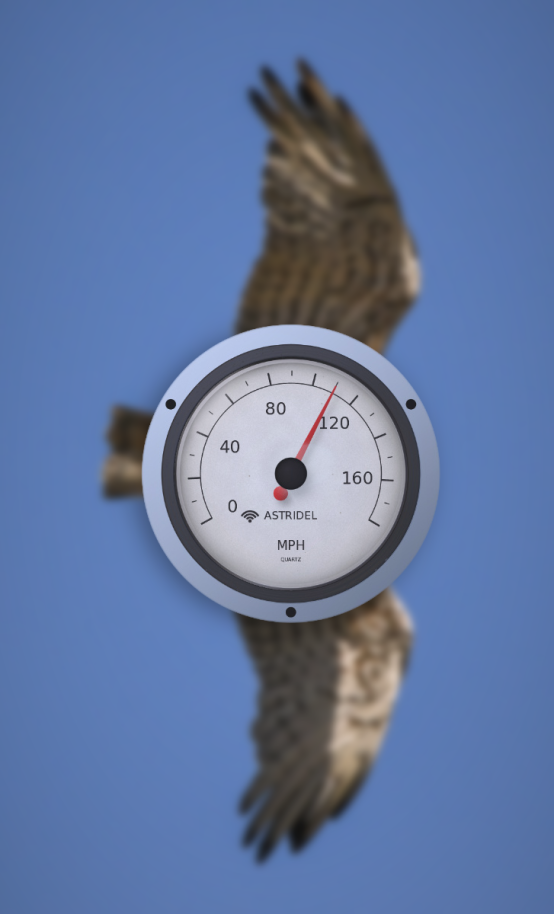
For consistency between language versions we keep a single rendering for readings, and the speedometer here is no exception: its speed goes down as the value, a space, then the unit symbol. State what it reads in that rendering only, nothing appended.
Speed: 110 mph
